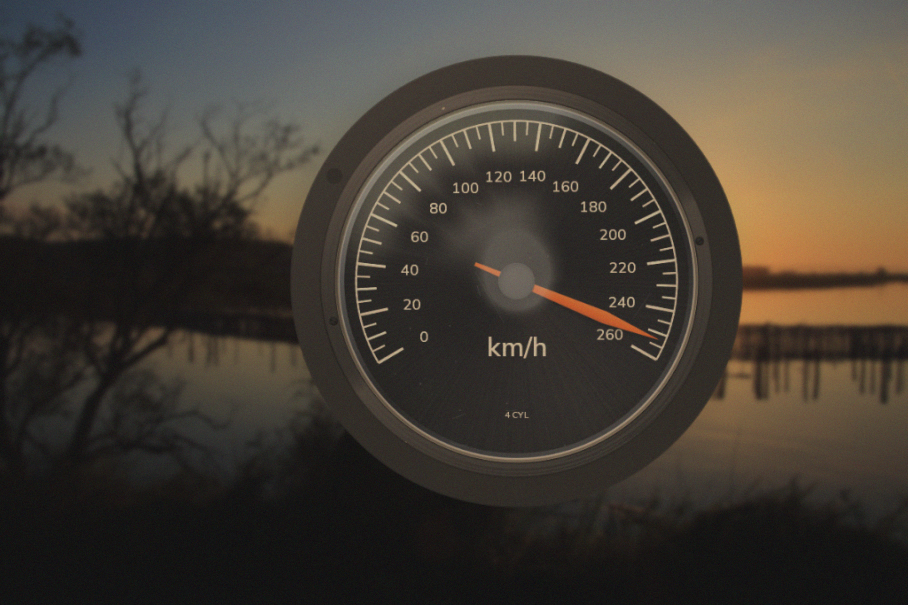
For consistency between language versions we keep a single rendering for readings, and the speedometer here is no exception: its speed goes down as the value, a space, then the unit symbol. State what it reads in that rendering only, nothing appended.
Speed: 252.5 km/h
